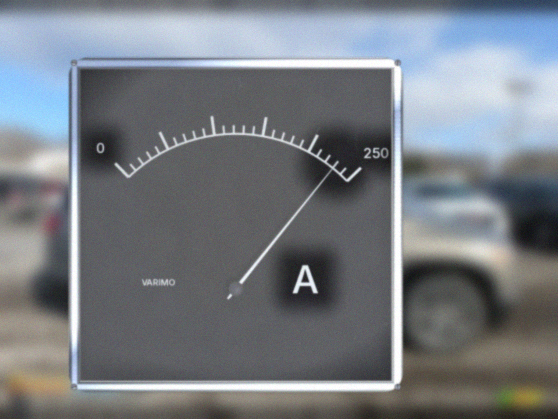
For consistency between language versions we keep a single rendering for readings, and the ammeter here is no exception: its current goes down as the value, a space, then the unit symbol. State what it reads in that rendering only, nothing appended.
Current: 230 A
